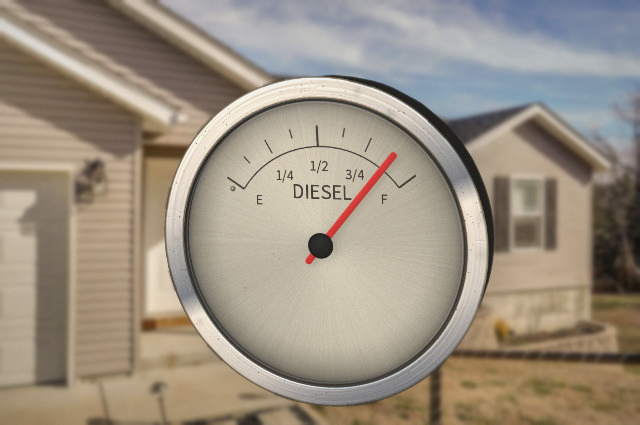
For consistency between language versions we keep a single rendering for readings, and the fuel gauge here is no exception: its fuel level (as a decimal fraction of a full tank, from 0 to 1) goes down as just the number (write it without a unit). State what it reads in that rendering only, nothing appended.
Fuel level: 0.875
